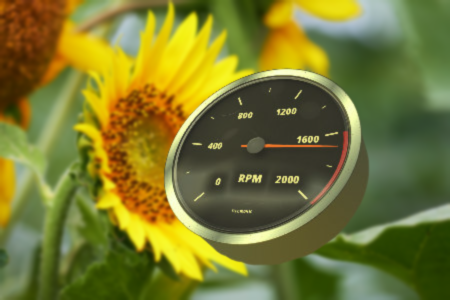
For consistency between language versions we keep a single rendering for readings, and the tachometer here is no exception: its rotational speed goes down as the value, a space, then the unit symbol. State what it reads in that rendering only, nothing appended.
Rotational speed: 1700 rpm
